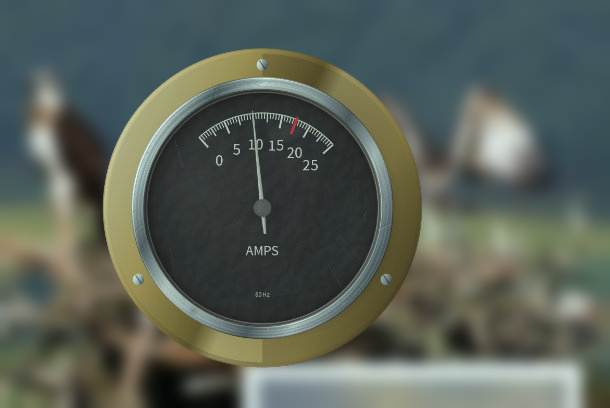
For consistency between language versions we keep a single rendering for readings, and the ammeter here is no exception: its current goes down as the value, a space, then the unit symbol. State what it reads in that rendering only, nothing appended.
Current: 10 A
